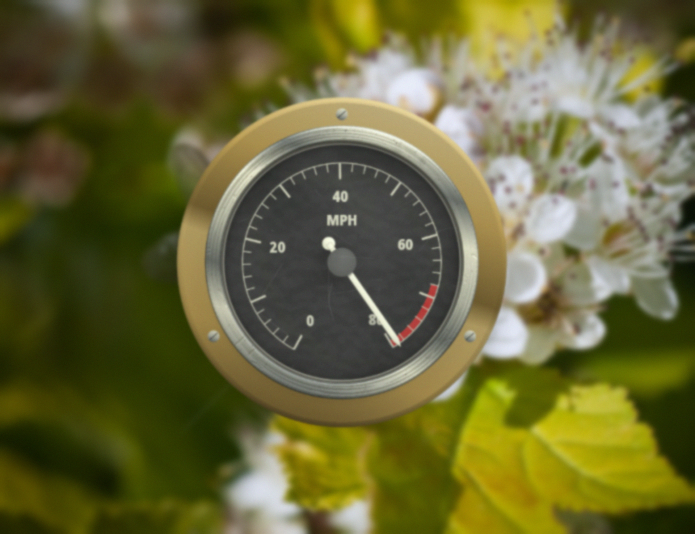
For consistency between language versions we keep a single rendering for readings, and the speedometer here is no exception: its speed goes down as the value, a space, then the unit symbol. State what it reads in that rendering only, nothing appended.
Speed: 79 mph
